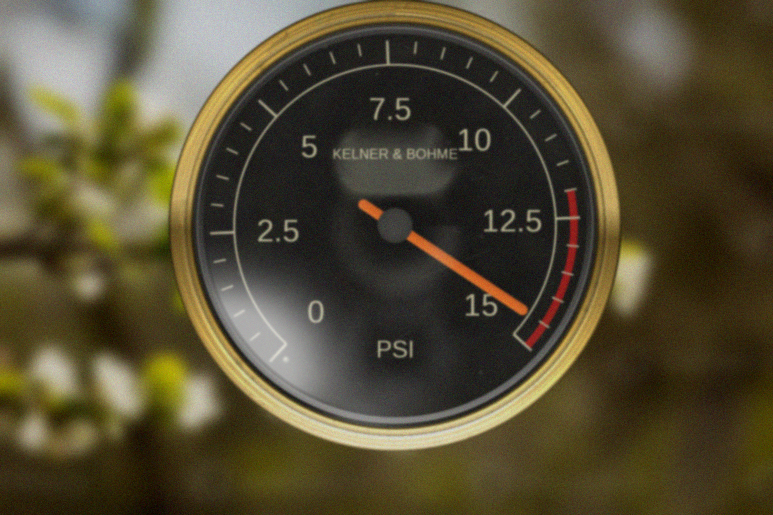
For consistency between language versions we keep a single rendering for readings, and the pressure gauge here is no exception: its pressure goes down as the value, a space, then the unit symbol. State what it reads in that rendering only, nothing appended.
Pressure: 14.5 psi
